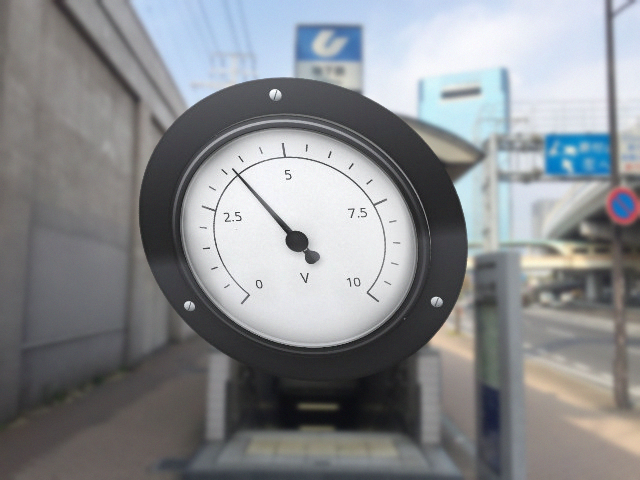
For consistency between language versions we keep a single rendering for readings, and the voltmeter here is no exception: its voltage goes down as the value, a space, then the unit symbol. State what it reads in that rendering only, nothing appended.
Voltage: 3.75 V
